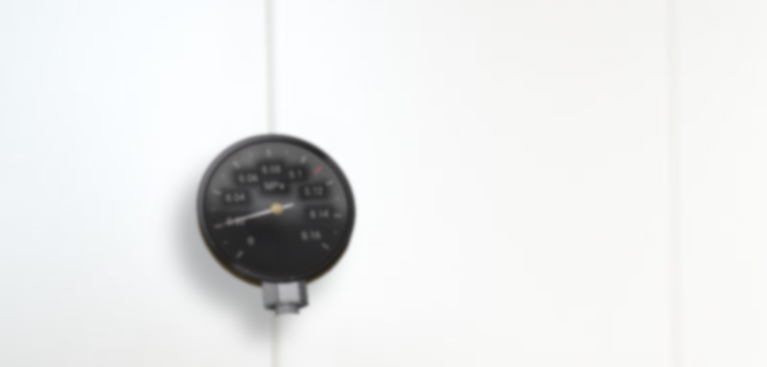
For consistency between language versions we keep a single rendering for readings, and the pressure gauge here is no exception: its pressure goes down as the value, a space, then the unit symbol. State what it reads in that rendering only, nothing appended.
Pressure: 0.02 MPa
